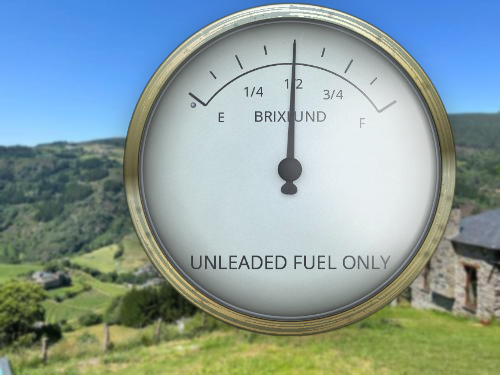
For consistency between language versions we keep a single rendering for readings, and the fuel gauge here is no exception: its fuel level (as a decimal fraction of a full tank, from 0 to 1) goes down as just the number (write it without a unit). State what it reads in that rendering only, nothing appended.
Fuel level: 0.5
